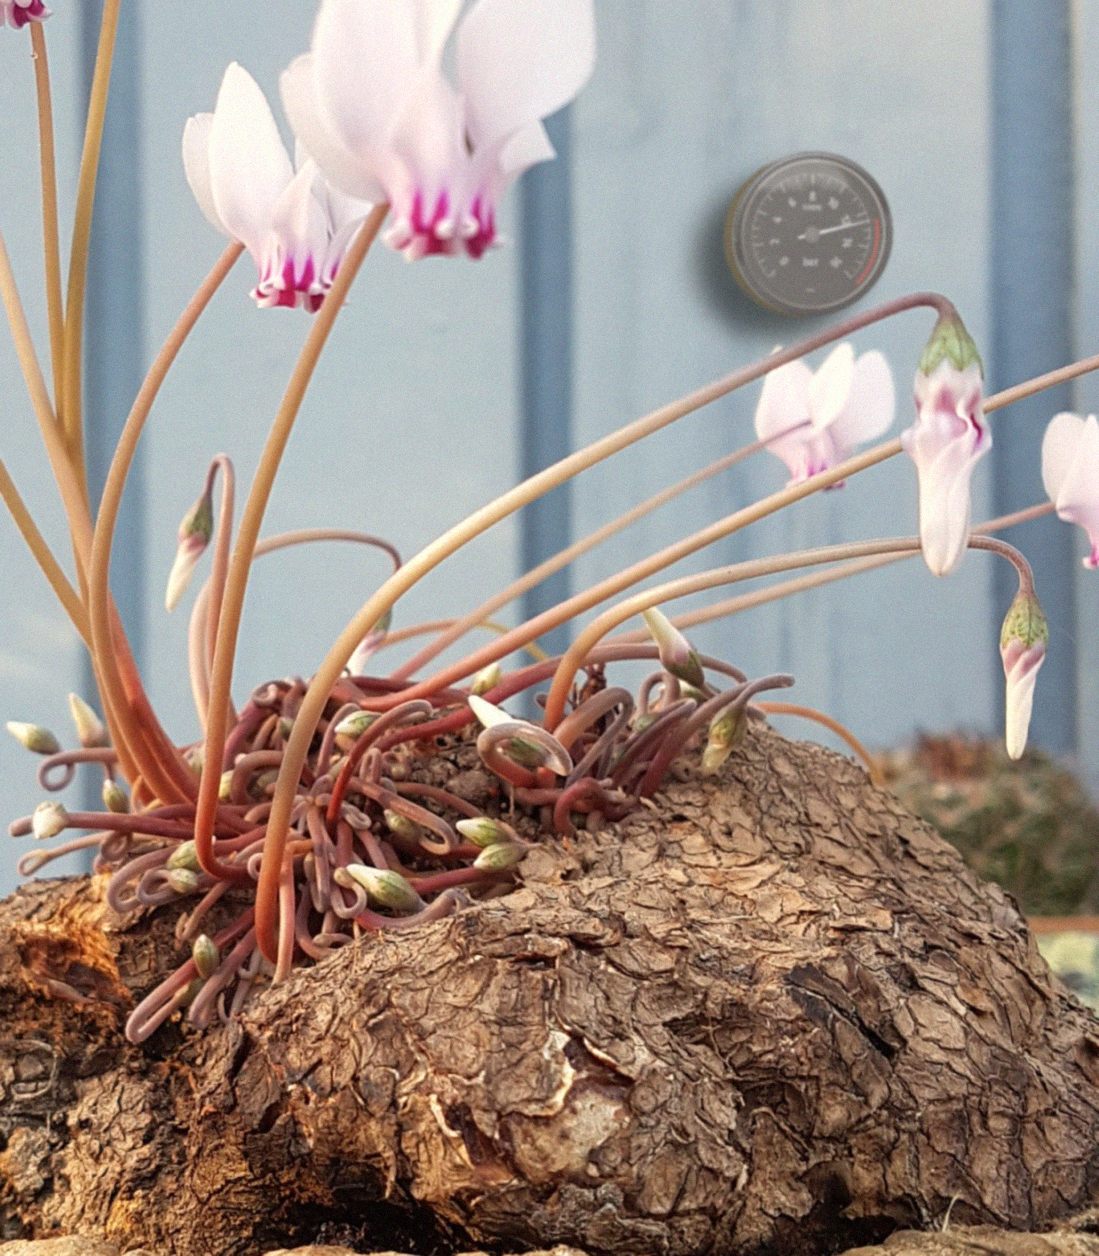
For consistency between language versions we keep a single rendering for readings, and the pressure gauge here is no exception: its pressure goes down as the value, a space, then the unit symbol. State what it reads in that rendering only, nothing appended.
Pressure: 12.5 bar
